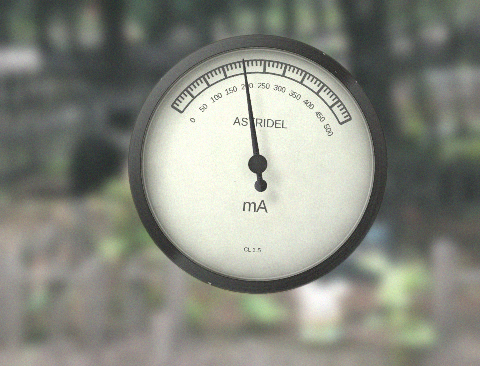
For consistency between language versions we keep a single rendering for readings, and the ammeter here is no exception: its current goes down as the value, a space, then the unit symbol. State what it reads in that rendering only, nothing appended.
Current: 200 mA
